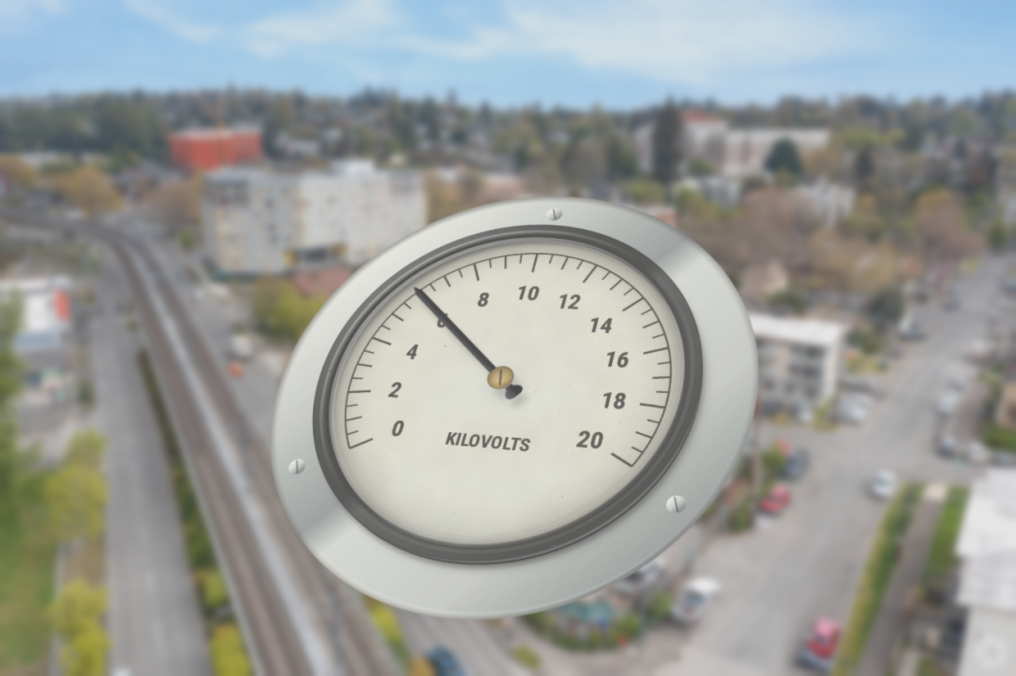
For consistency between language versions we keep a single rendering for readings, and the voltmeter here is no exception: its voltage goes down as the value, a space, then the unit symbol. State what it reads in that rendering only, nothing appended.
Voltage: 6 kV
